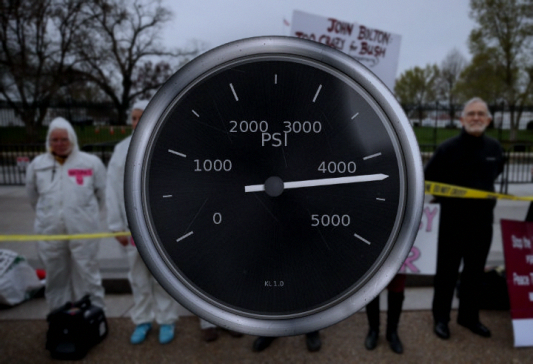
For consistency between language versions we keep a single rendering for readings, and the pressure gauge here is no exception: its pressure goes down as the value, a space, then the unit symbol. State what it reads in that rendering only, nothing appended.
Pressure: 4250 psi
